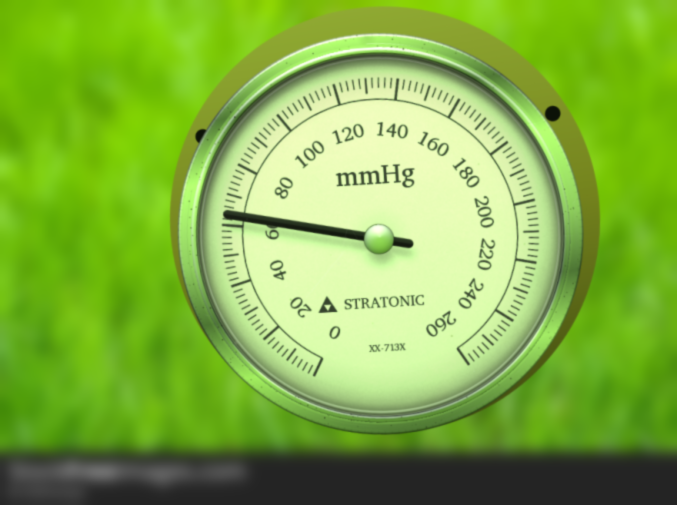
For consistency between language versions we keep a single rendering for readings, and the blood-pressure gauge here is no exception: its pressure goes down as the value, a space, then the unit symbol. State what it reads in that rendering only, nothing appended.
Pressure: 64 mmHg
